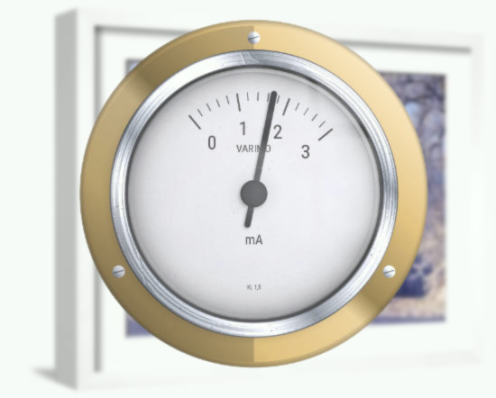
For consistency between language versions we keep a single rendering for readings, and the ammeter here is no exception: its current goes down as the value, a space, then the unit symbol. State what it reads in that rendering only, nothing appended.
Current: 1.7 mA
